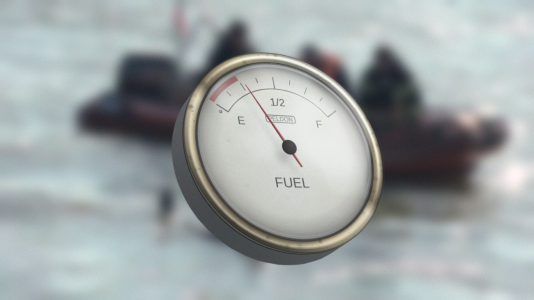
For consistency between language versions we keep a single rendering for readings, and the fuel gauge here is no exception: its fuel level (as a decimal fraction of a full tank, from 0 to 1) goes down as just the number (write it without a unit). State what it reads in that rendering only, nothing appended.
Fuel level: 0.25
